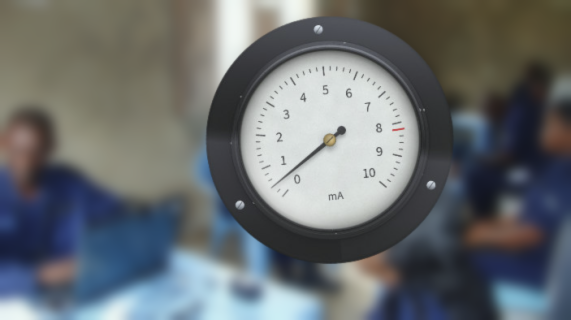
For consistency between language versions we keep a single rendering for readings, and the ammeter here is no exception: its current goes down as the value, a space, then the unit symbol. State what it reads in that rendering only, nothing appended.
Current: 0.4 mA
